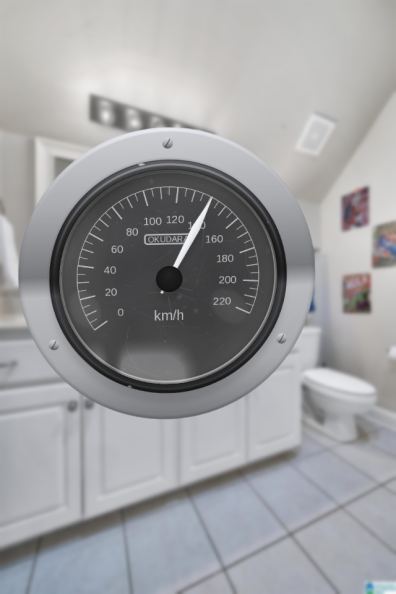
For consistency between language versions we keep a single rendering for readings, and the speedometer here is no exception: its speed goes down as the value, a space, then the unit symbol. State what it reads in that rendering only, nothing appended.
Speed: 140 km/h
